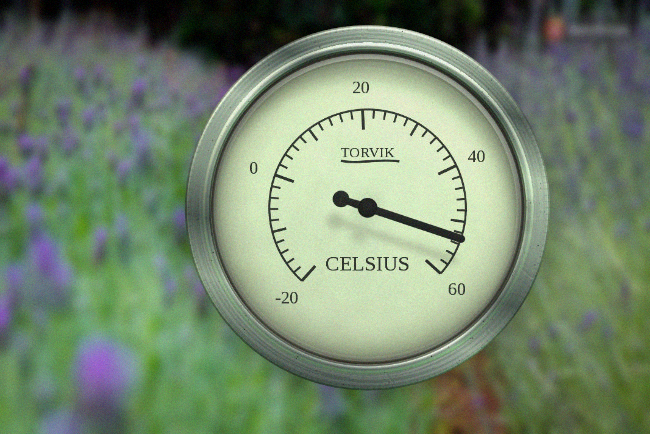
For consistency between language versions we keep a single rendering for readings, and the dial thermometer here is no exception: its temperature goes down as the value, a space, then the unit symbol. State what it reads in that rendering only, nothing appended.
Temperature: 53 °C
